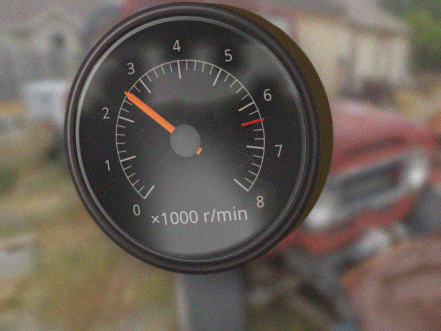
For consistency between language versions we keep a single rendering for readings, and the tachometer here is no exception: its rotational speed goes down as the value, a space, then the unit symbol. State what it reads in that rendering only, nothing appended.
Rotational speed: 2600 rpm
